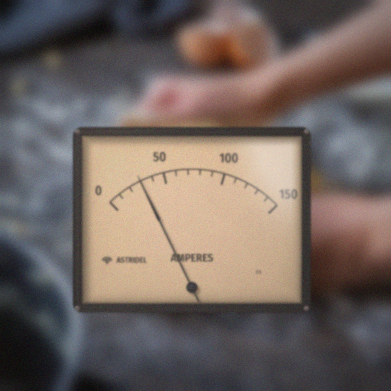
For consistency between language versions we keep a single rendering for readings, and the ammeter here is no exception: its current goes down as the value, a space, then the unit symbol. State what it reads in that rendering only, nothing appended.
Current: 30 A
